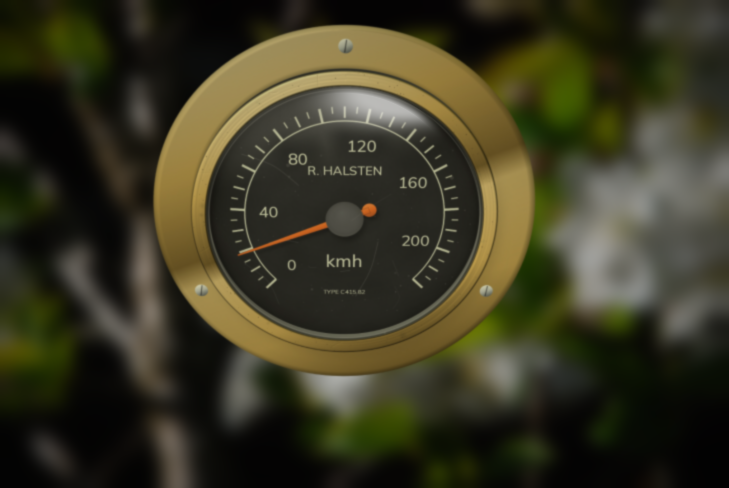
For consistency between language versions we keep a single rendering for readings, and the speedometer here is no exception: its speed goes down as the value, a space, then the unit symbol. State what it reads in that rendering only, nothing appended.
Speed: 20 km/h
